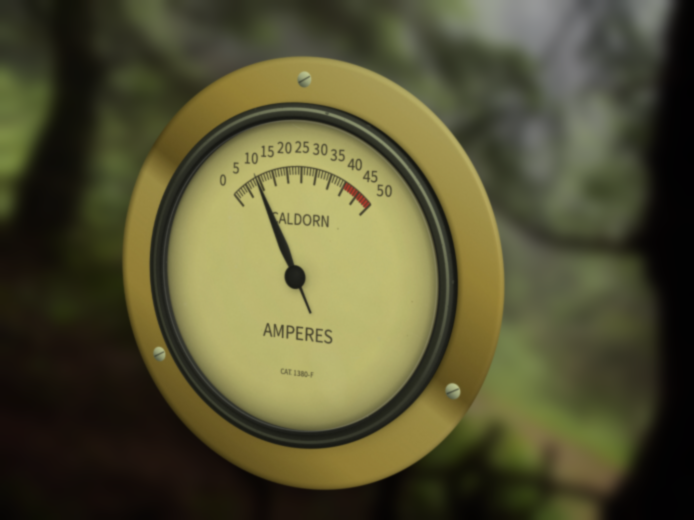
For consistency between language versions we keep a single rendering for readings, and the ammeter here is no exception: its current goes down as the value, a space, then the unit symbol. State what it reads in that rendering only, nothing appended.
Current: 10 A
